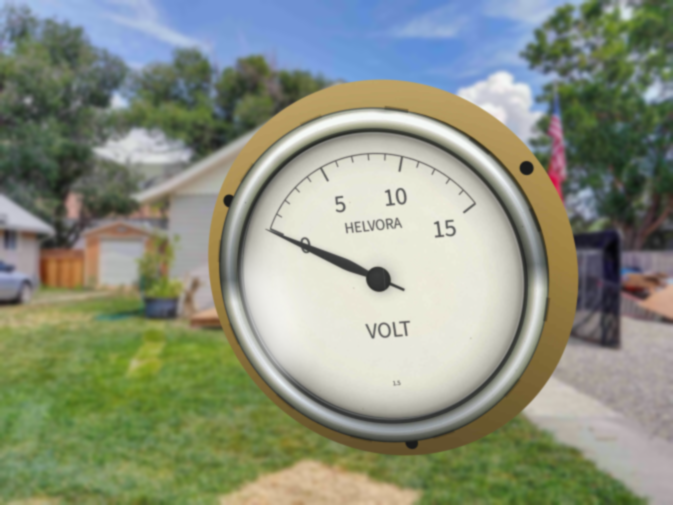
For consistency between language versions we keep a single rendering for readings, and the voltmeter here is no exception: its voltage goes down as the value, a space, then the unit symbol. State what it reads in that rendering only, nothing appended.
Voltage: 0 V
